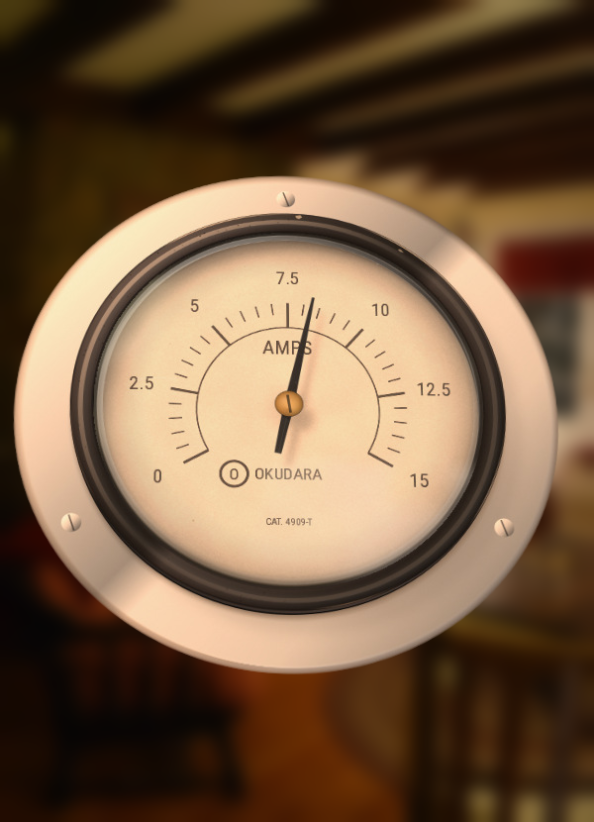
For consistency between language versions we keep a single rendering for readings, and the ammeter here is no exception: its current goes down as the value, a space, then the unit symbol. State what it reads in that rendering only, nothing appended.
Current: 8.25 A
